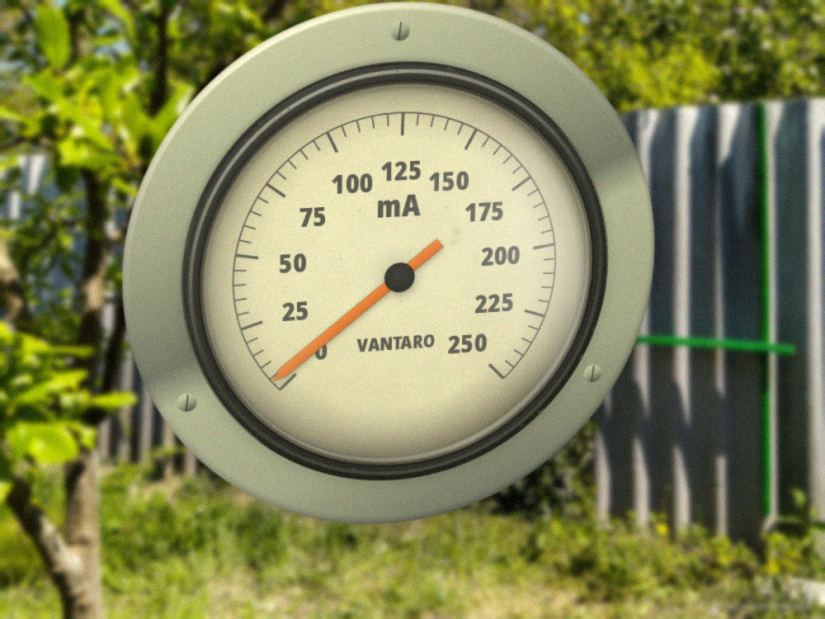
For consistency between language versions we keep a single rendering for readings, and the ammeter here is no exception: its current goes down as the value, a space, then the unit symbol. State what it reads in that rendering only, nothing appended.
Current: 5 mA
